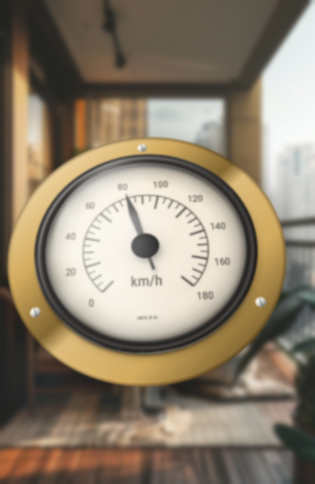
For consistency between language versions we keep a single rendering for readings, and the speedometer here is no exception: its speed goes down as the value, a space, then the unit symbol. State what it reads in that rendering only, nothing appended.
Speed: 80 km/h
